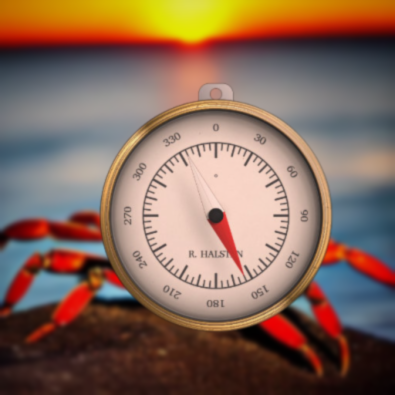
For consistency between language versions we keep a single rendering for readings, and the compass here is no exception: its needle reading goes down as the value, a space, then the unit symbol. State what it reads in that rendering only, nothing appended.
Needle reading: 155 °
